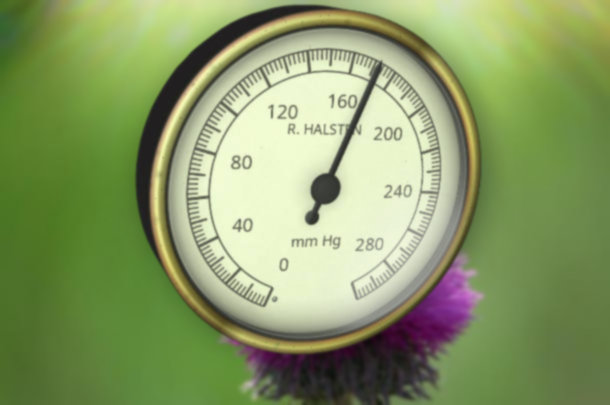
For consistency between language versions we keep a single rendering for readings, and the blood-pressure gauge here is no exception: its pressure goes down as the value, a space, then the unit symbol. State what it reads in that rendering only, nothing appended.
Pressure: 170 mmHg
